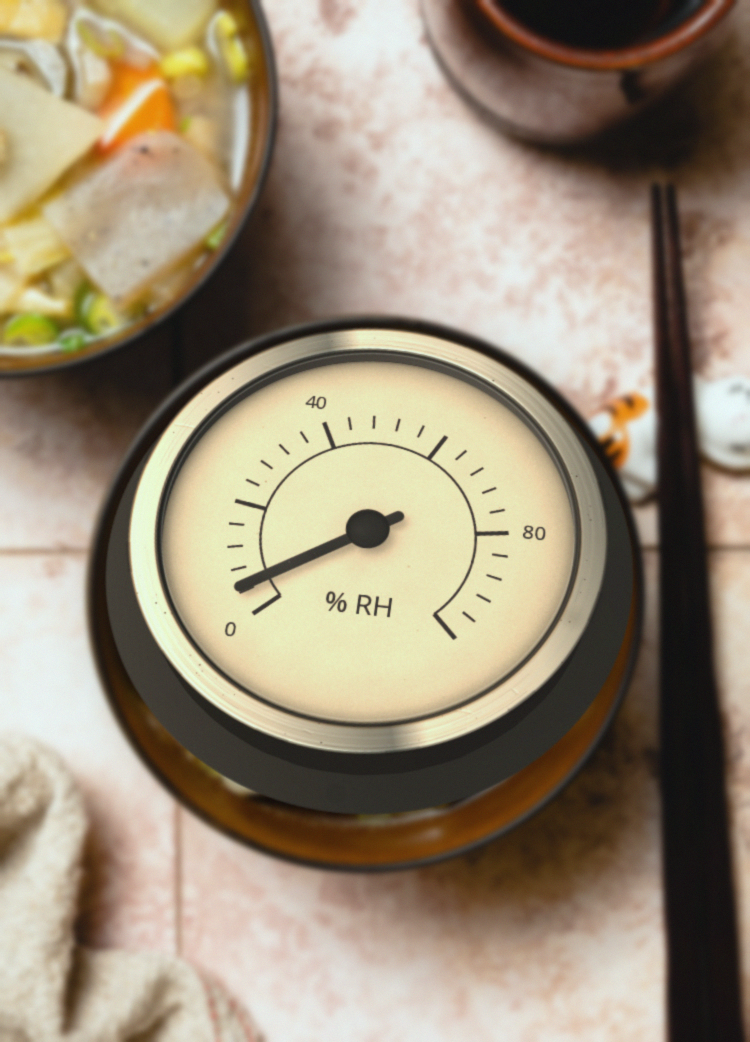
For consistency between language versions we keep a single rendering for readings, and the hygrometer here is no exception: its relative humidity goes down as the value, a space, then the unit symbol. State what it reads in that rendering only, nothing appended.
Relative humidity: 4 %
